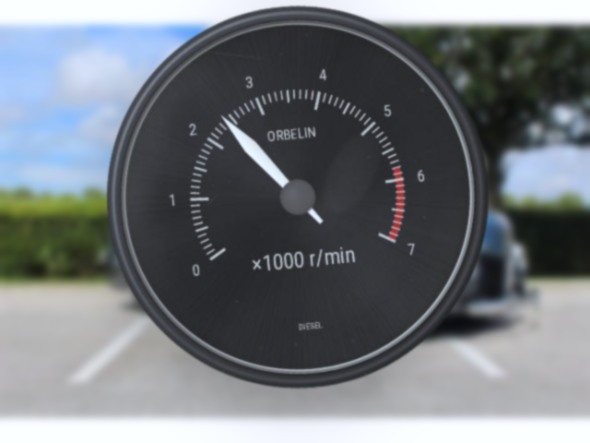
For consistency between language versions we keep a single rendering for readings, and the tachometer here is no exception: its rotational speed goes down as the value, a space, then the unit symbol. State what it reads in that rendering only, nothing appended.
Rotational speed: 2400 rpm
